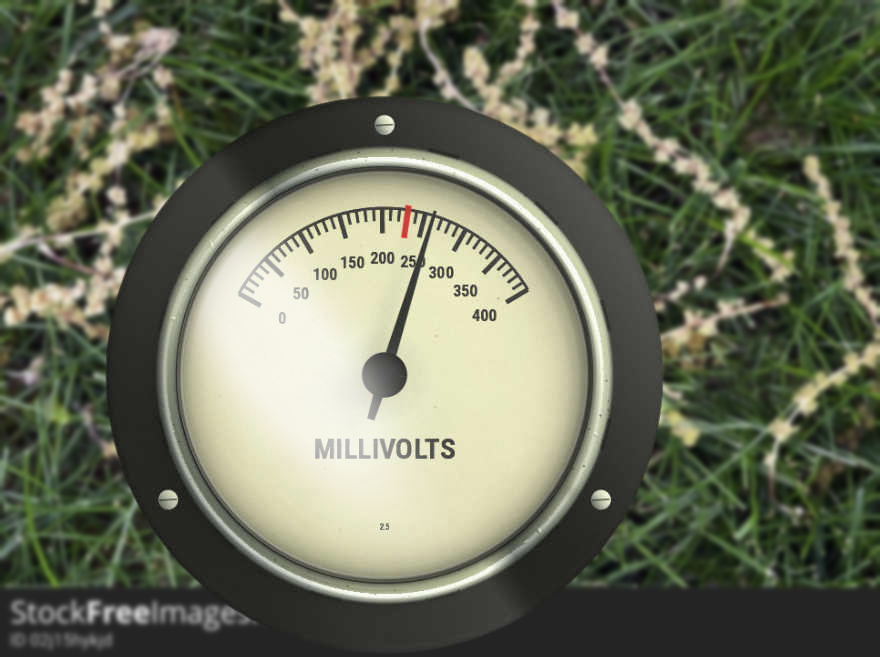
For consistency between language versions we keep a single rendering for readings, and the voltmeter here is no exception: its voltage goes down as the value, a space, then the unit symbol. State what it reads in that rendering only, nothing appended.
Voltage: 260 mV
